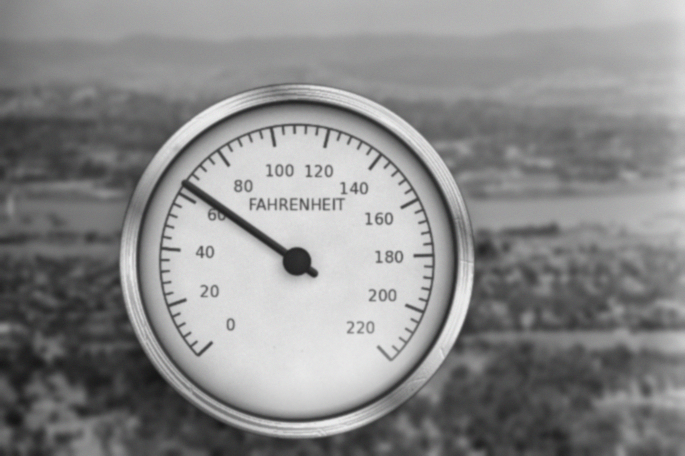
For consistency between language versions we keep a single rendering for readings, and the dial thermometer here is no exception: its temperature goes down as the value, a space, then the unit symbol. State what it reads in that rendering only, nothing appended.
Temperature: 64 °F
